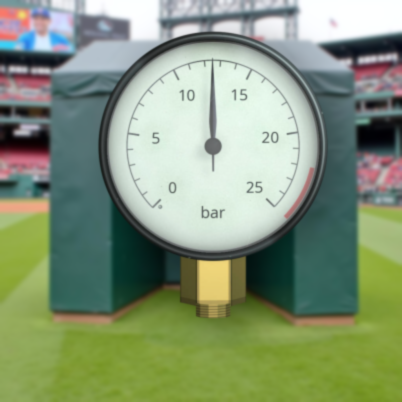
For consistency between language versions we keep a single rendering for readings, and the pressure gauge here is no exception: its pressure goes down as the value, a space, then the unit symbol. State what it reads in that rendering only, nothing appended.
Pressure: 12.5 bar
